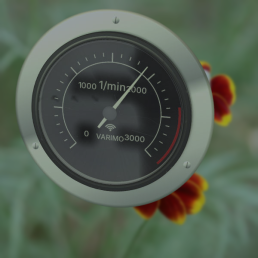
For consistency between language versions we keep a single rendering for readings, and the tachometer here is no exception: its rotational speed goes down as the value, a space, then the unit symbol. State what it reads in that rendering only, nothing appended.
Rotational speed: 1900 rpm
